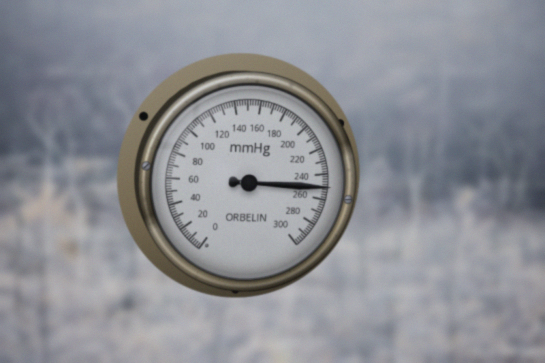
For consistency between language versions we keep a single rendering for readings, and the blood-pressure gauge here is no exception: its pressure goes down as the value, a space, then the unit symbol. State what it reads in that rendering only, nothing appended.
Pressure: 250 mmHg
